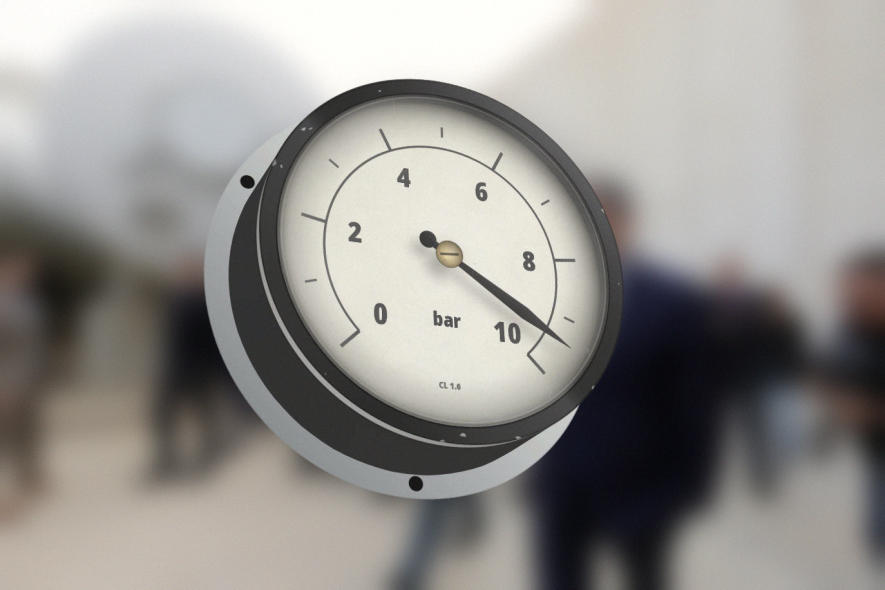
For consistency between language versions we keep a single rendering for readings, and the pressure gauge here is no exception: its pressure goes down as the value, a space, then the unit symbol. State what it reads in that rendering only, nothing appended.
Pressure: 9.5 bar
